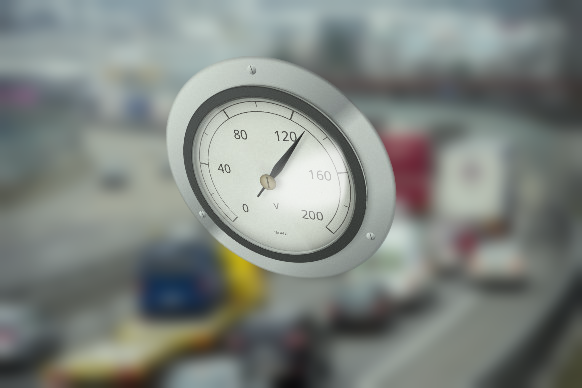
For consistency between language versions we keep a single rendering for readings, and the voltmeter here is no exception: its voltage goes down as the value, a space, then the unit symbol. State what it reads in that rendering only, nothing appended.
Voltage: 130 V
